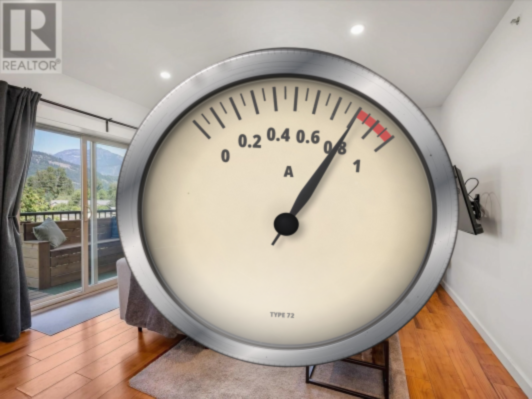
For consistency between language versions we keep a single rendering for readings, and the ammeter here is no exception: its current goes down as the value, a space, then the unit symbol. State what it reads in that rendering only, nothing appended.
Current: 0.8 A
